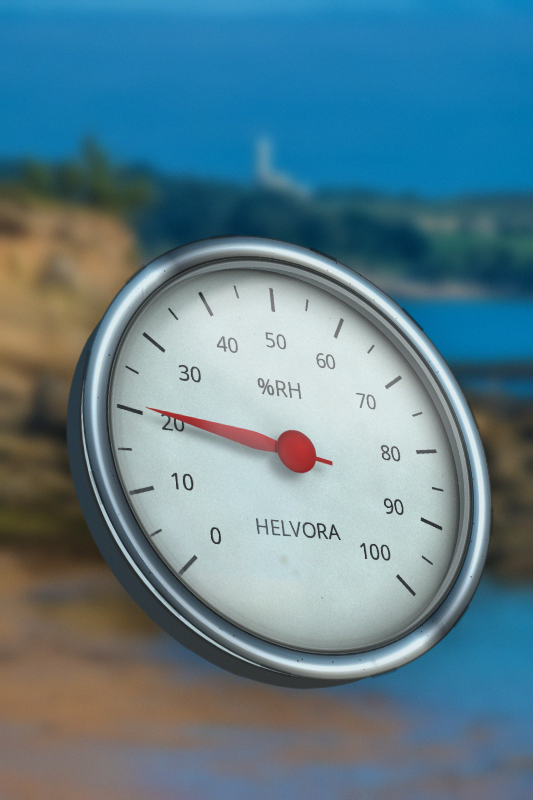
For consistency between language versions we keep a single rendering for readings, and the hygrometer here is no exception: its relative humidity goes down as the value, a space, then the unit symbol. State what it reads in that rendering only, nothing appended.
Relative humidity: 20 %
